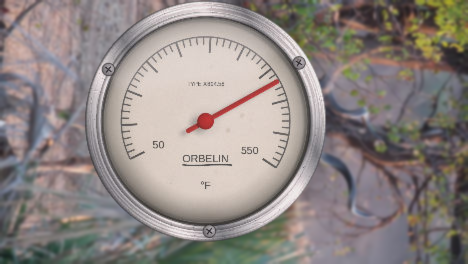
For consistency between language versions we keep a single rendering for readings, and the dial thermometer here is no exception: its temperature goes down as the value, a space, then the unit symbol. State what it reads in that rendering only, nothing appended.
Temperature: 420 °F
